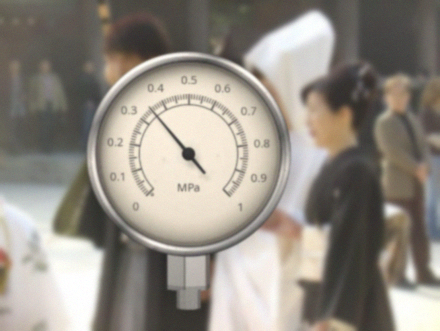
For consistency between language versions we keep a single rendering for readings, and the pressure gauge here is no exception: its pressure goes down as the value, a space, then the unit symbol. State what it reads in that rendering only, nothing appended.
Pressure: 0.35 MPa
